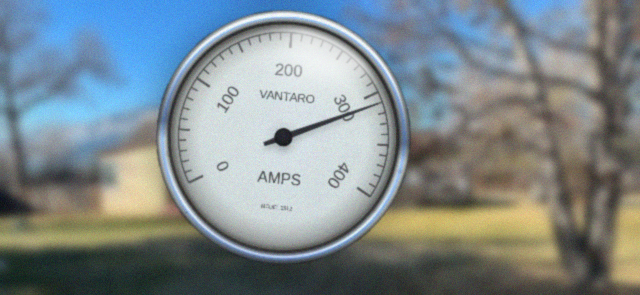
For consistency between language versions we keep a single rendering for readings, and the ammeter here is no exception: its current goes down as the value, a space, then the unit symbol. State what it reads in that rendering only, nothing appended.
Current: 310 A
